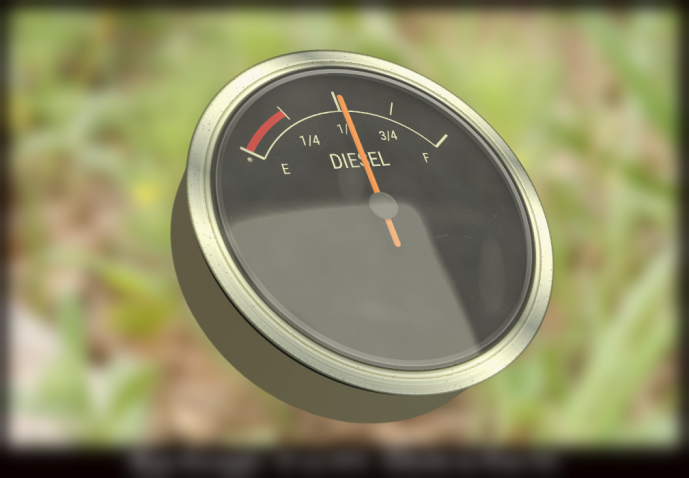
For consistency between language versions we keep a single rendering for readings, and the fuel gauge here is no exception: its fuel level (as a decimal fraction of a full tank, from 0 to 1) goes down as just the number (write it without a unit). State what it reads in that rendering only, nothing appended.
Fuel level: 0.5
